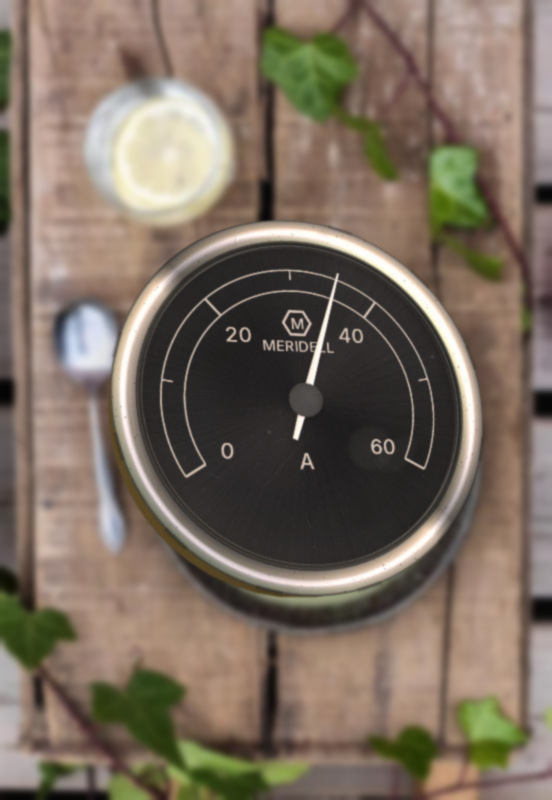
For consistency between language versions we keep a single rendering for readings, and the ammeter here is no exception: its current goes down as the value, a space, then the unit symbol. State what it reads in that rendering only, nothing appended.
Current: 35 A
